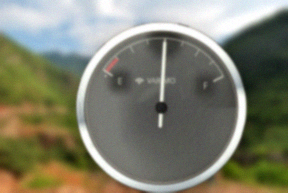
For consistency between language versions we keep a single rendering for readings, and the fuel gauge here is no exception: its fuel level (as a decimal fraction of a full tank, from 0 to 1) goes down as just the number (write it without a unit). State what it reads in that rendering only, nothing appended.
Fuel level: 0.5
